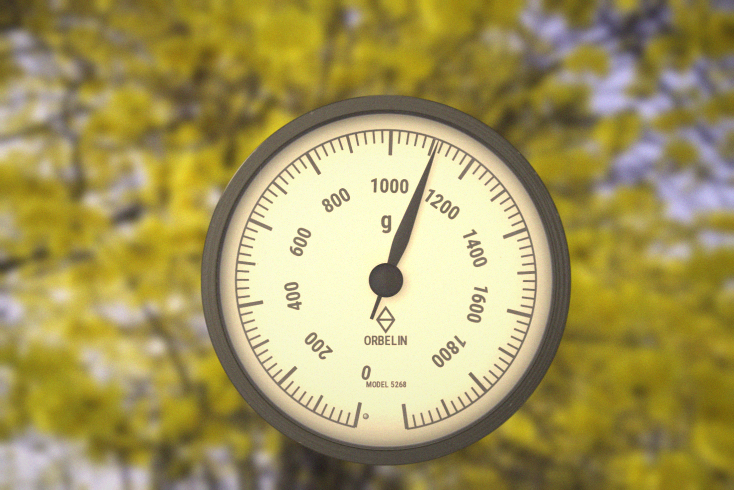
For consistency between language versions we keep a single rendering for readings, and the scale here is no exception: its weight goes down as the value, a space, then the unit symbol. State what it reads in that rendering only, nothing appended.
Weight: 1110 g
